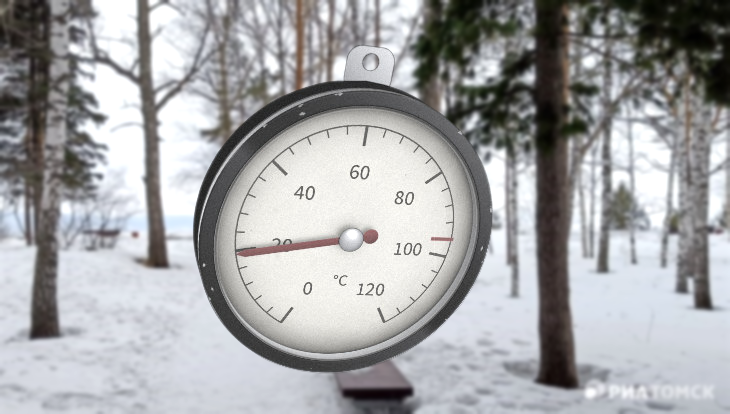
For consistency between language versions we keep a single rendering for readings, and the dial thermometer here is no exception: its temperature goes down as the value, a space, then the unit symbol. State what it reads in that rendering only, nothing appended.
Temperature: 20 °C
